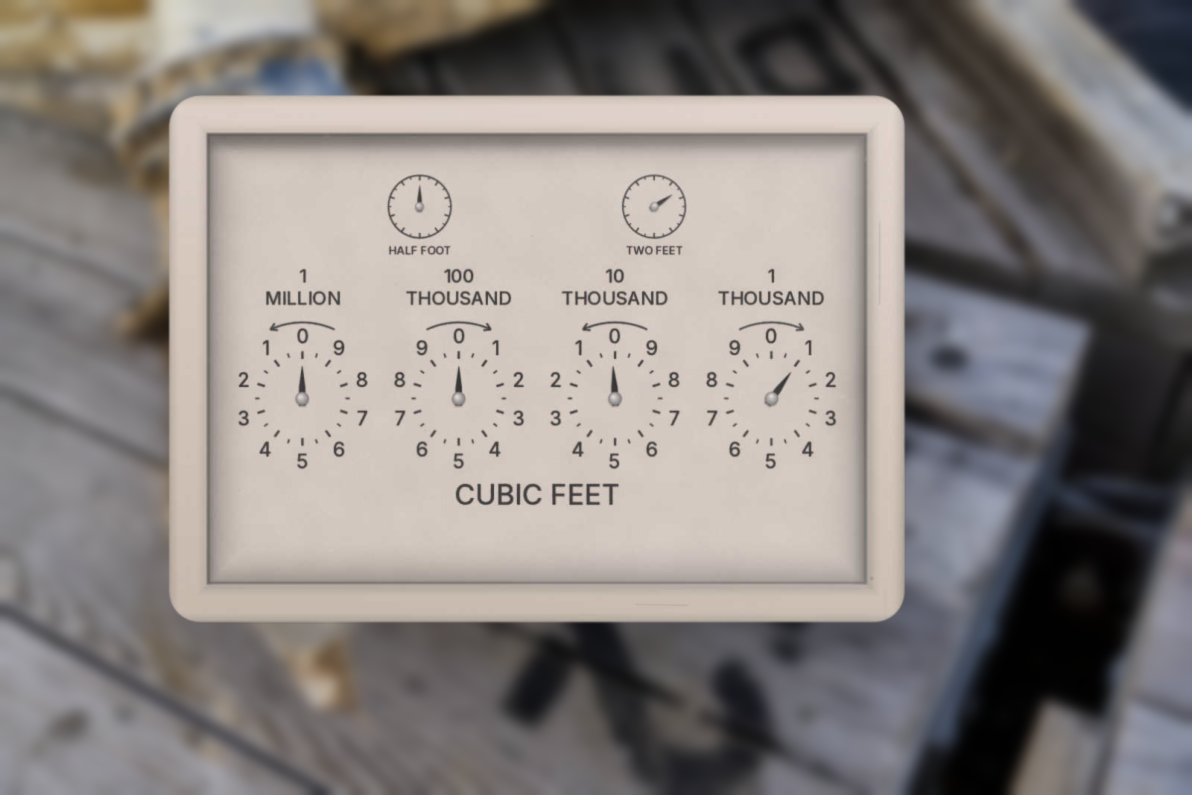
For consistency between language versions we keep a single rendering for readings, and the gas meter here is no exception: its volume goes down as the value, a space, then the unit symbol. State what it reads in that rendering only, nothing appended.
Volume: 100 ft³
